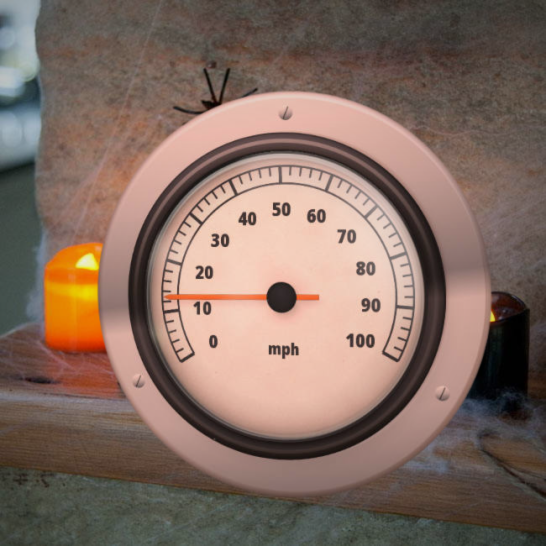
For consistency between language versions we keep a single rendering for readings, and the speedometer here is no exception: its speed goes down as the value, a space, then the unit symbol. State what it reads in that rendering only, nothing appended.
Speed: 13 mph
